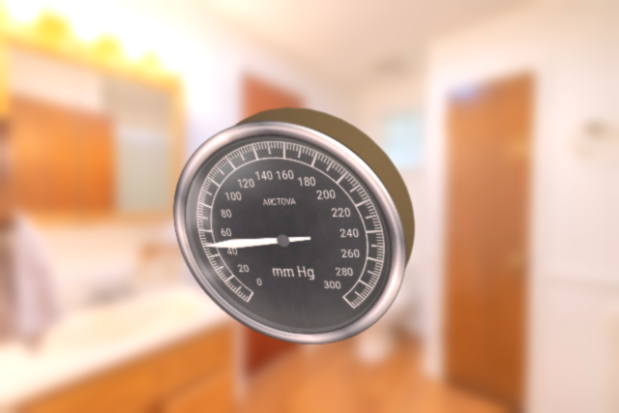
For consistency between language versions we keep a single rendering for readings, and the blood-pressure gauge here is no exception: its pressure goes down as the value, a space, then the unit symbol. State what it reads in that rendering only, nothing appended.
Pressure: 50 mmHg
